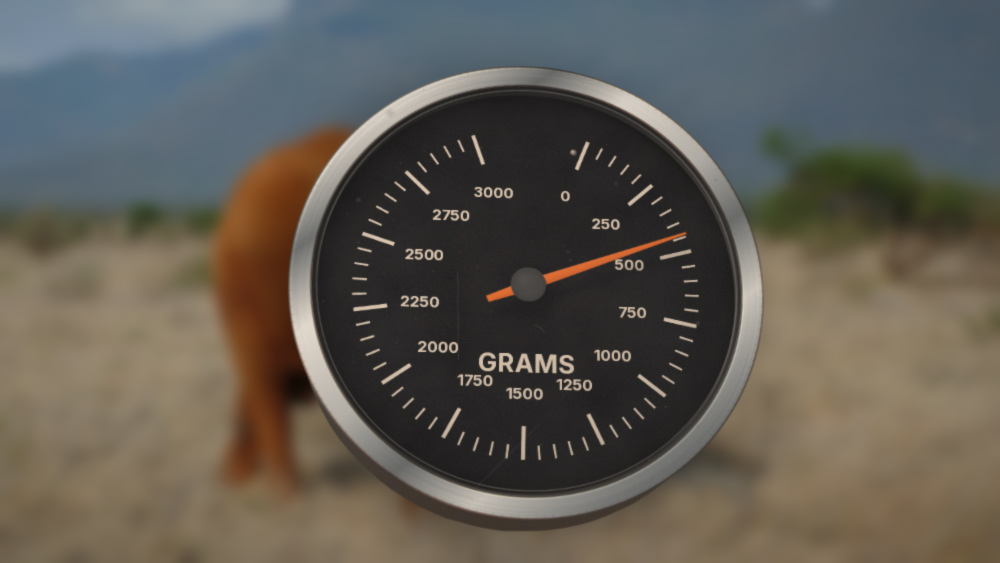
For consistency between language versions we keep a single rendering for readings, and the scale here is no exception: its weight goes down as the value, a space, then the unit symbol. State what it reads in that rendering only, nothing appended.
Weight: 450 g
